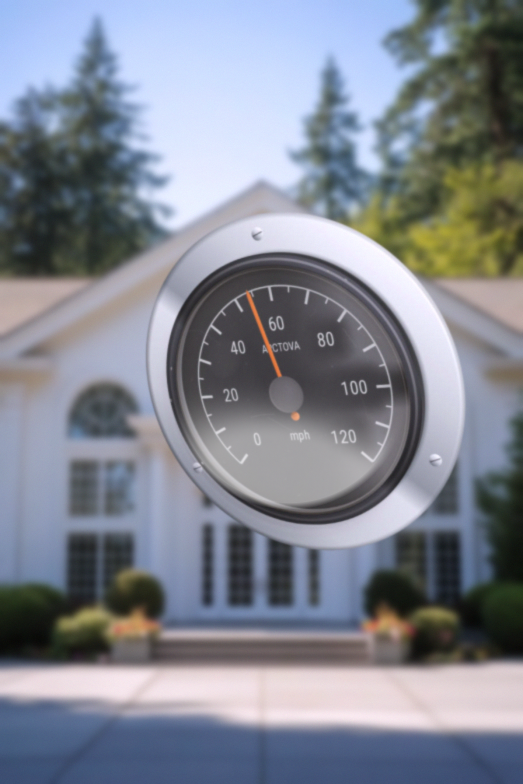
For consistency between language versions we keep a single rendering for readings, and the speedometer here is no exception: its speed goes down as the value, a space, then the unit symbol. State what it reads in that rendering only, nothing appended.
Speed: 55 mph
